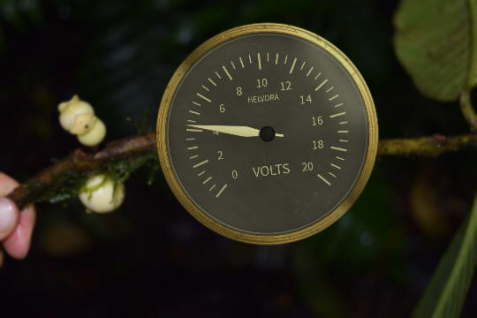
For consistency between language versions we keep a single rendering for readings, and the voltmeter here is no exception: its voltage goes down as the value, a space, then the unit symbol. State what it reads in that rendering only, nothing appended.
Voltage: 4.25 V
